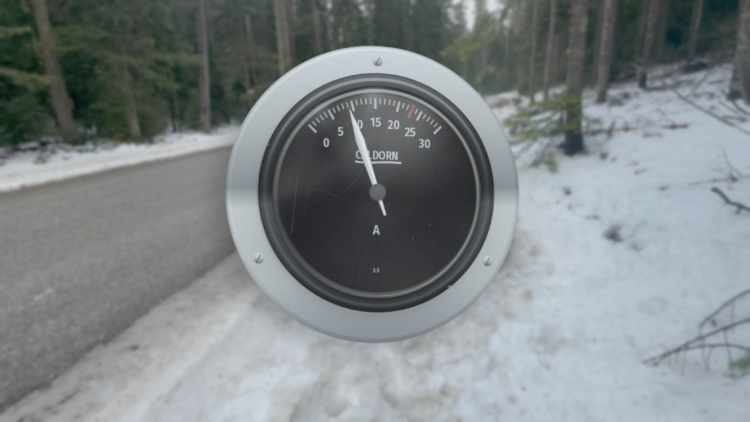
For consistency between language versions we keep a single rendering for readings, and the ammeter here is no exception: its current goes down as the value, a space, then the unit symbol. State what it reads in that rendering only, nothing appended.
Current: 9 A
